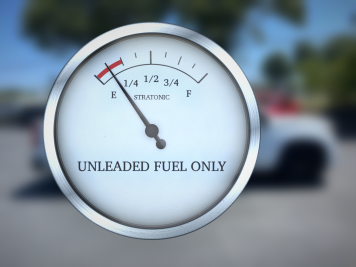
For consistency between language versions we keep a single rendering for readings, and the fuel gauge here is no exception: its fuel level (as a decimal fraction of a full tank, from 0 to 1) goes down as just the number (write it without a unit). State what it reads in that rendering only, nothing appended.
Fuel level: 0.125
